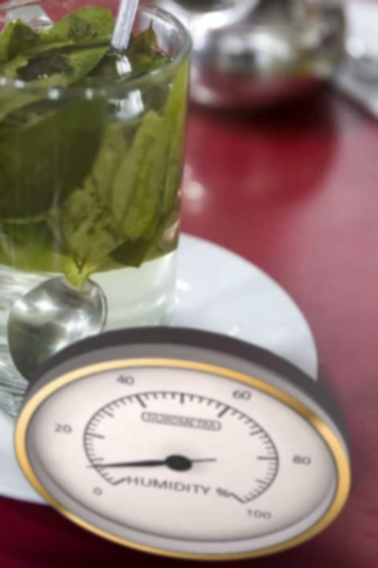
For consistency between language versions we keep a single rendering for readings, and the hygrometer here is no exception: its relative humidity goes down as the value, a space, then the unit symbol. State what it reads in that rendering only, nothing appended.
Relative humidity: 10 %
